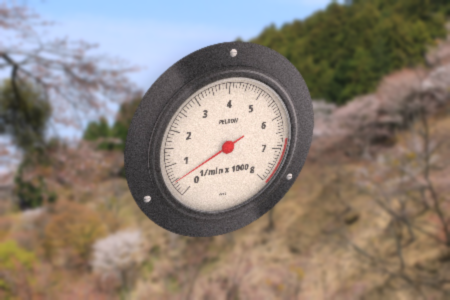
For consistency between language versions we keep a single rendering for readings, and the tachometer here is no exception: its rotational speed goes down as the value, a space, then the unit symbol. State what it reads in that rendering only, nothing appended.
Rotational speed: 500 rpm
